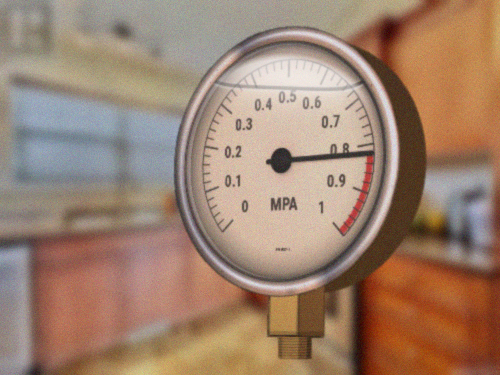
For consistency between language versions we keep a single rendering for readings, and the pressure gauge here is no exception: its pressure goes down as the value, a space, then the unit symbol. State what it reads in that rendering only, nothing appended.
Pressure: 0.82 MPa
